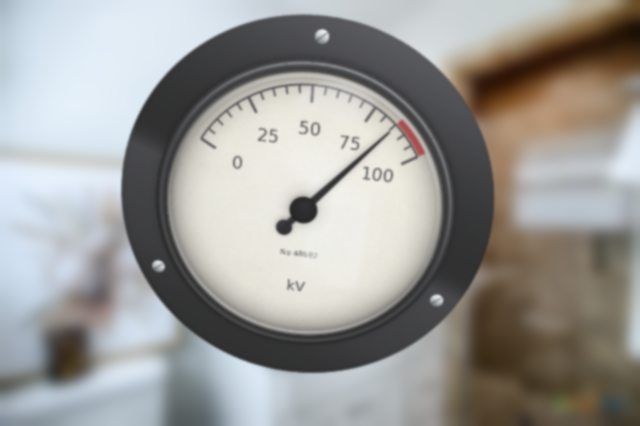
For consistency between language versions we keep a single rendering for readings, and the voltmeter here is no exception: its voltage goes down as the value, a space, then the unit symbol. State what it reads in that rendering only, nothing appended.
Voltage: 85 kV
